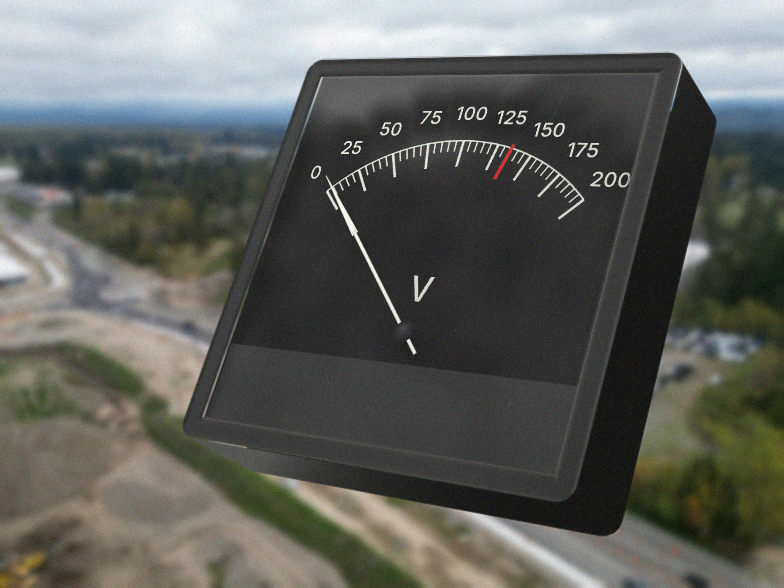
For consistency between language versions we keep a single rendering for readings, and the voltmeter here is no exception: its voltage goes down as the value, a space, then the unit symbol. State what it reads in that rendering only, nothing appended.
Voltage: 5 V
